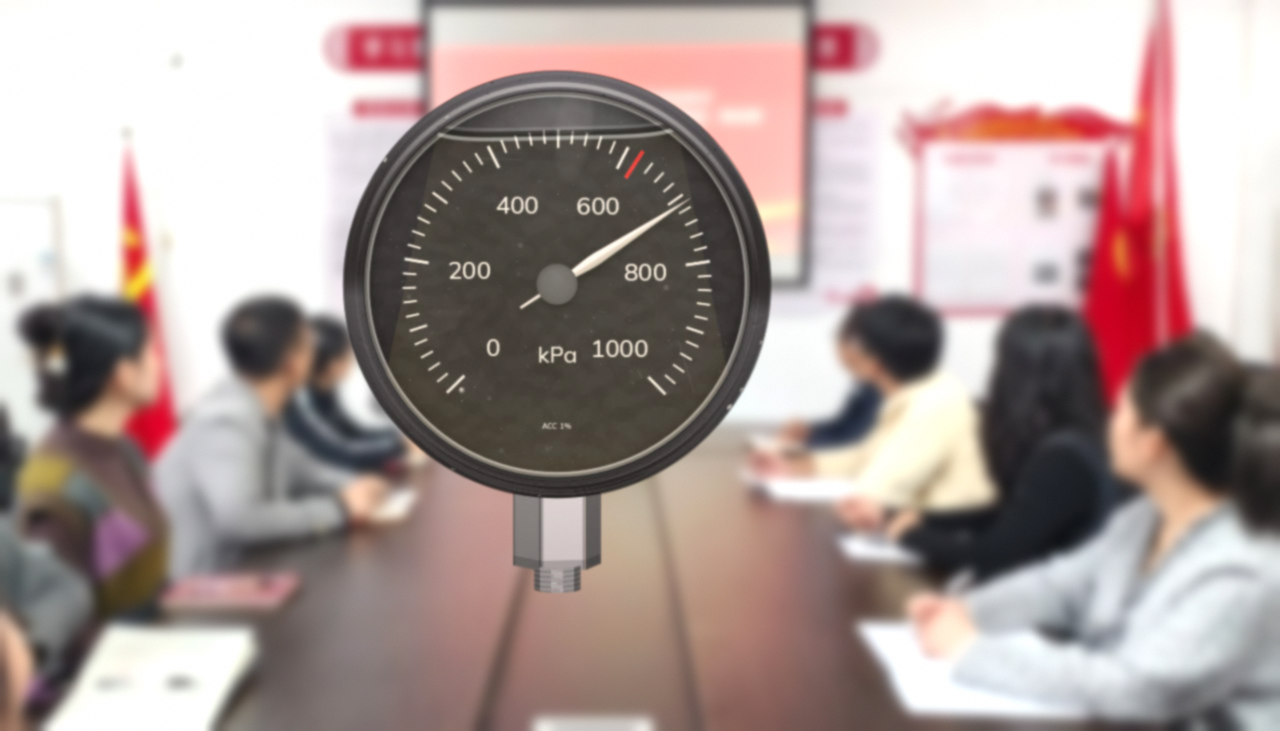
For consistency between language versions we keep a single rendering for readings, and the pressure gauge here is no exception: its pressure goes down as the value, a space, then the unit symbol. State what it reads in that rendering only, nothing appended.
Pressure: 710 kPa
